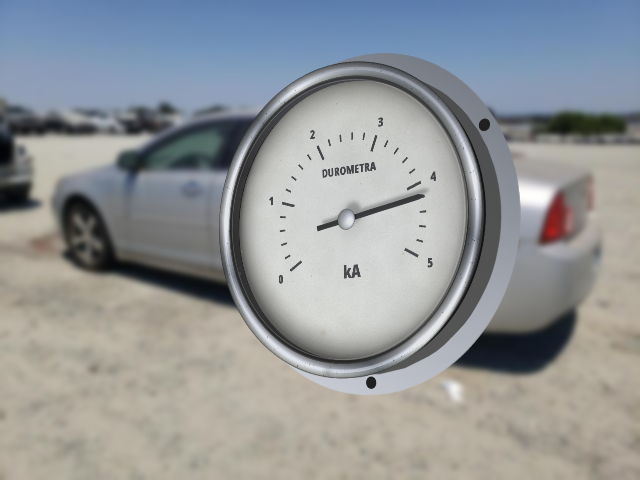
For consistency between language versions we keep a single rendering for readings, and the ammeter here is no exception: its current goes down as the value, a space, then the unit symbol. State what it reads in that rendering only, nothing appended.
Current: 4.2 kA
